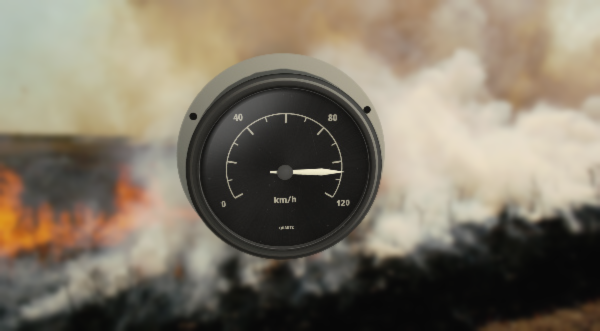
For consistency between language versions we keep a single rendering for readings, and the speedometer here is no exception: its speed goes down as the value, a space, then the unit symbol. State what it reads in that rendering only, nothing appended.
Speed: 105 km/h
